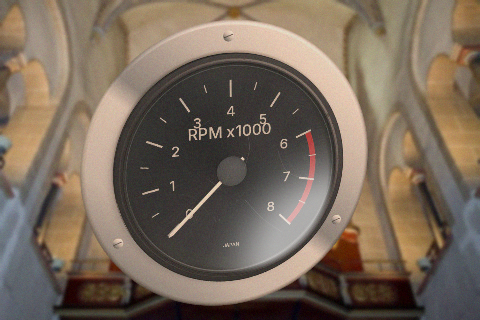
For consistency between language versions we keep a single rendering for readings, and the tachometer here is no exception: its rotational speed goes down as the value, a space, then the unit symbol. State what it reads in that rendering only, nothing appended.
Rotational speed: 0 rpm
